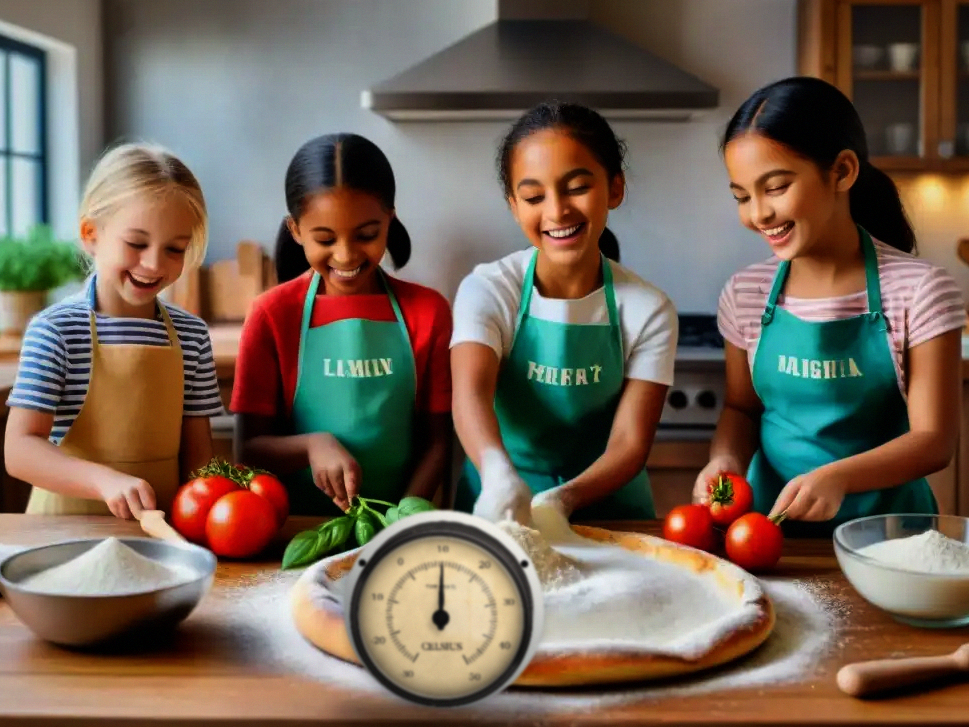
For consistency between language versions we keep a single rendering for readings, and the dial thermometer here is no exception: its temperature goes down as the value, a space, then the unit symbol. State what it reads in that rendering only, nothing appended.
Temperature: 10 °C
